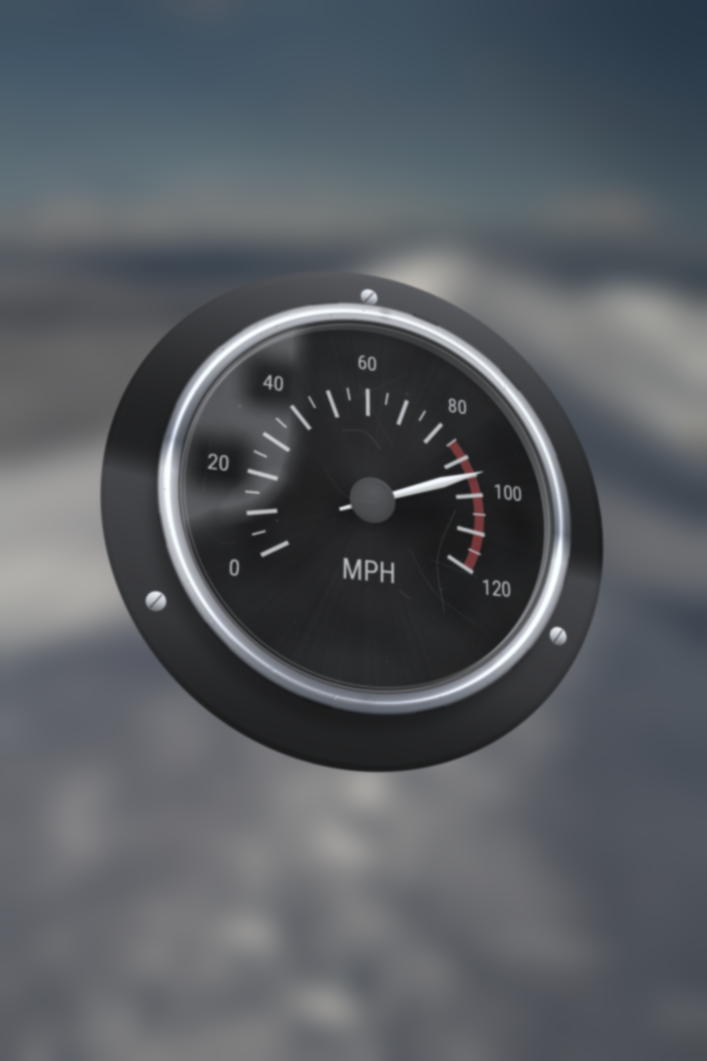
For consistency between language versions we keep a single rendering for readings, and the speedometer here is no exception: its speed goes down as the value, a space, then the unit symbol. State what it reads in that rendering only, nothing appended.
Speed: 95 mph
